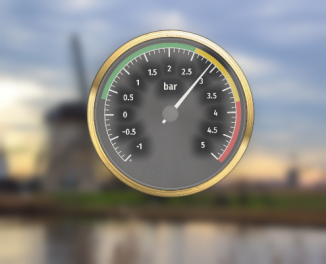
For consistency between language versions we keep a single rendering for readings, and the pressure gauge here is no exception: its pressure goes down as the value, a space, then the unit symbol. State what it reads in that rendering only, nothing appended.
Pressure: 2.9 bar
